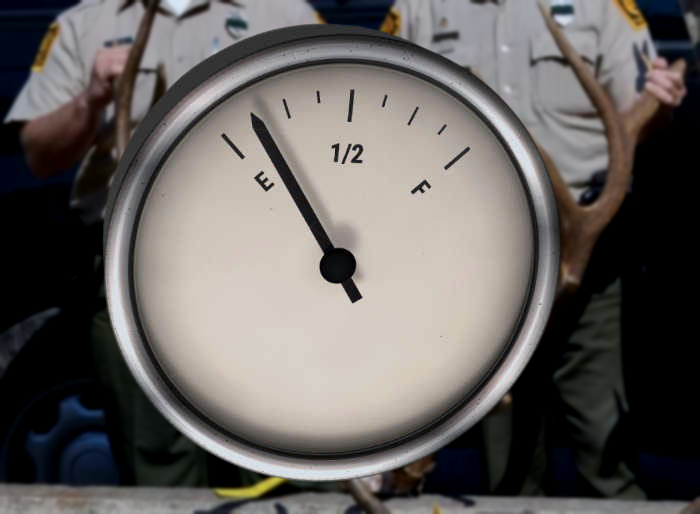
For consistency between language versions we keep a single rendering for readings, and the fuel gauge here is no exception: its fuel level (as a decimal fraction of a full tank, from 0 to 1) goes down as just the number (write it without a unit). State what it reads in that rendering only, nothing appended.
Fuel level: 0.125
